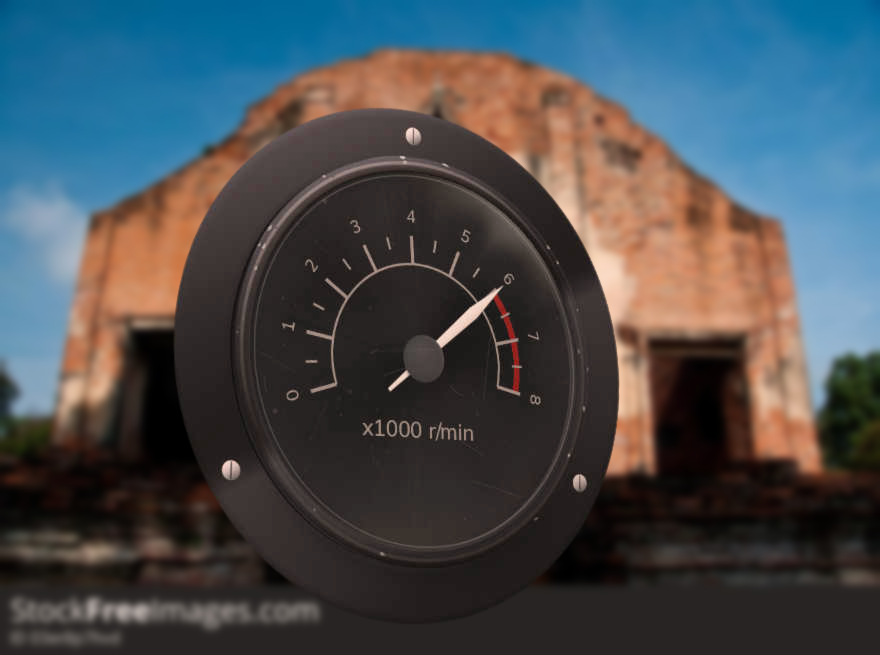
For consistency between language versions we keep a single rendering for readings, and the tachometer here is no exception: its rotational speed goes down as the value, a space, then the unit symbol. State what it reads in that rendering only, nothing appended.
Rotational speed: 6000 rpm
